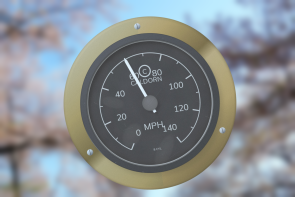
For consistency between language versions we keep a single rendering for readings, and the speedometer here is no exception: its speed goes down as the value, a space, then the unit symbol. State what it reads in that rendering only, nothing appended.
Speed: 60 mph
